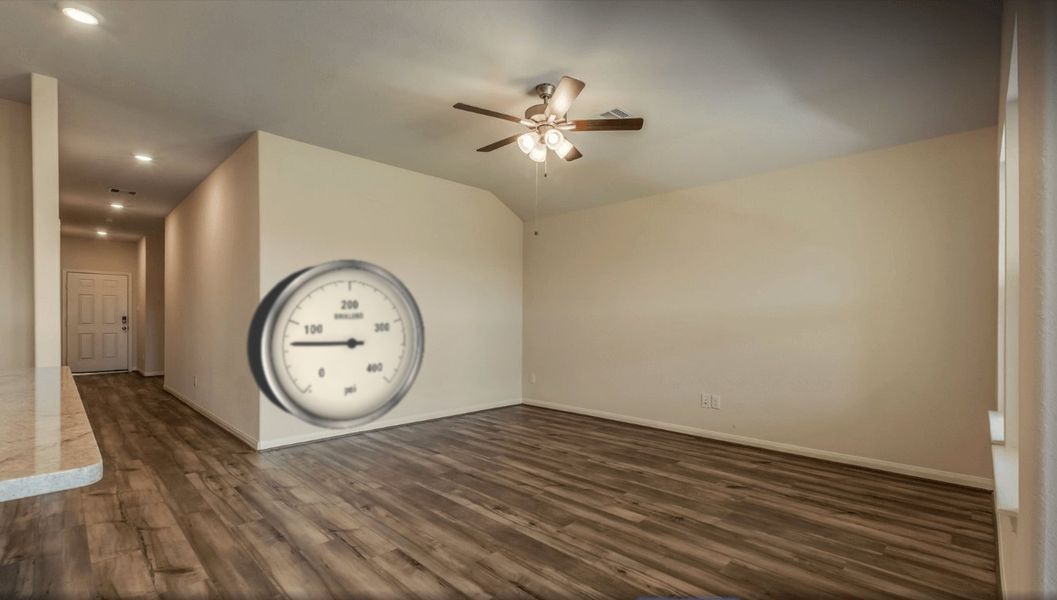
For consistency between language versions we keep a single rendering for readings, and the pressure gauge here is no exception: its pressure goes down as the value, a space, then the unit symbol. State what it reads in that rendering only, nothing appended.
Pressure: 70 psi
